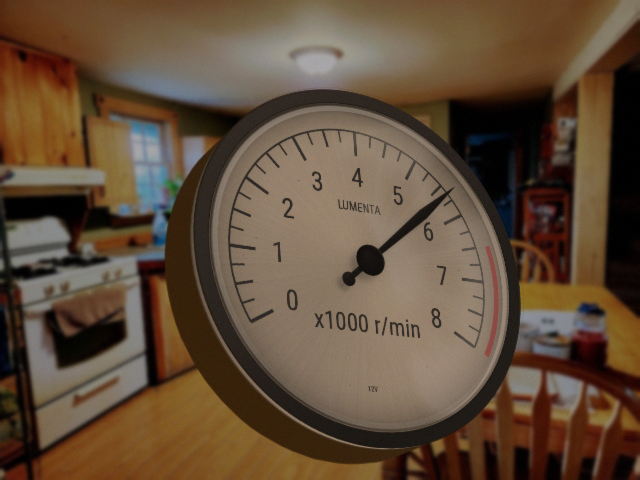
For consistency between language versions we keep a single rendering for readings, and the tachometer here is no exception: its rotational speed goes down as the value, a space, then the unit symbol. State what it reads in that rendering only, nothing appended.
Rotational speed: 5625 rpm
